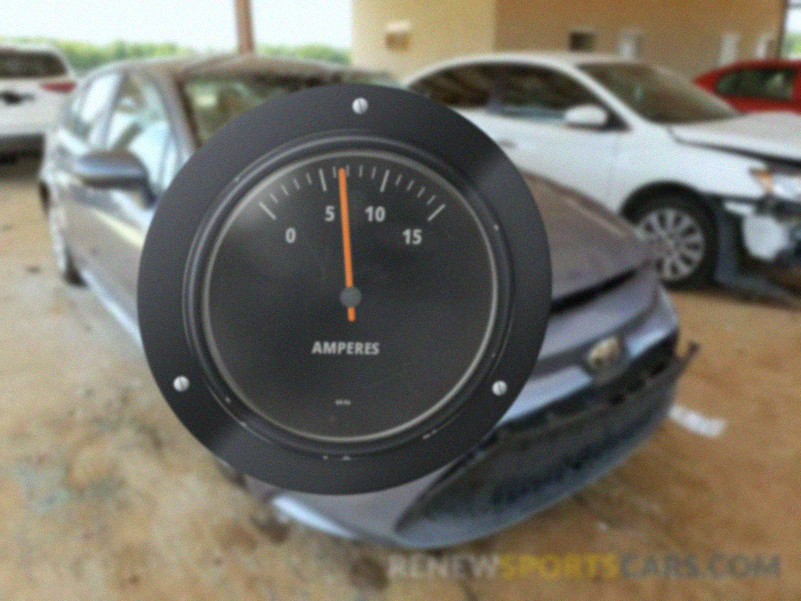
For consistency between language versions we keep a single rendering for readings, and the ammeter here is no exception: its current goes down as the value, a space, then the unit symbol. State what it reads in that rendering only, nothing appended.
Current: 6.5 A
